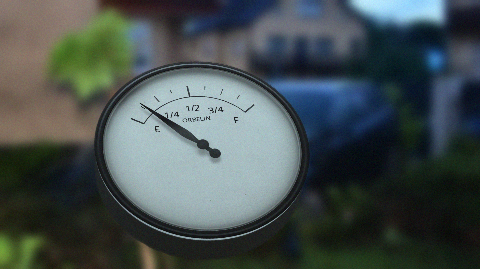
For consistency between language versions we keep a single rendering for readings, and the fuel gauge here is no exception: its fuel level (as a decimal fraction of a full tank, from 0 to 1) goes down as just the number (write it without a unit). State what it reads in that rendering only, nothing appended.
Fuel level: 0.125
